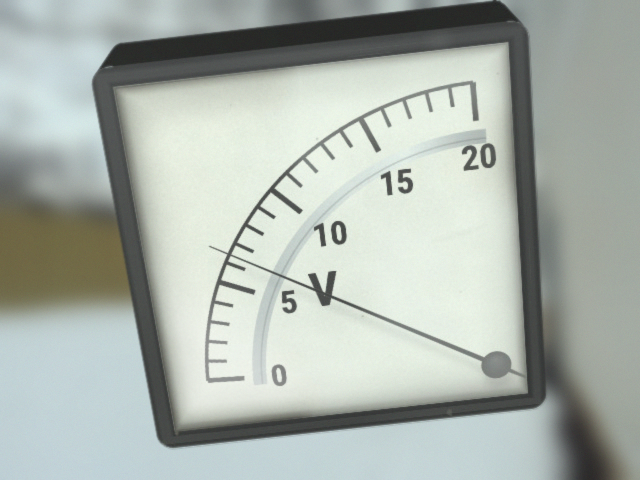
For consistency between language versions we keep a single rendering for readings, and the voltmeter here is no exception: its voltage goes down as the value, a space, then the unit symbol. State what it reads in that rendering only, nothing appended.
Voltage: 6.5 V
